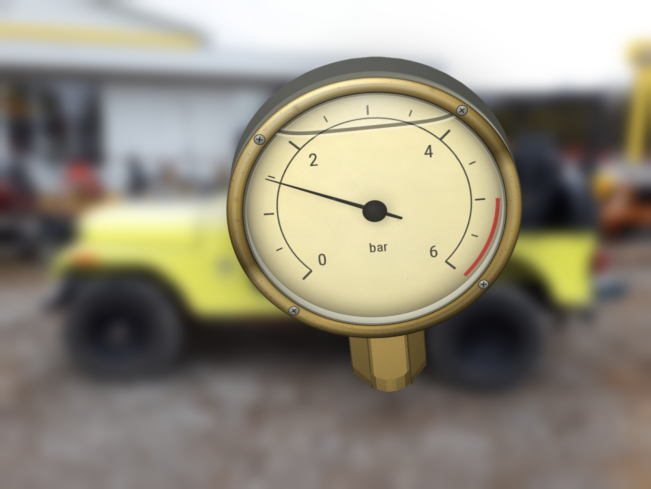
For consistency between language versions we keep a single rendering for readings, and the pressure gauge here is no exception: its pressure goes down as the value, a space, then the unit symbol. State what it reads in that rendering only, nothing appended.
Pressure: 1.5 bar
